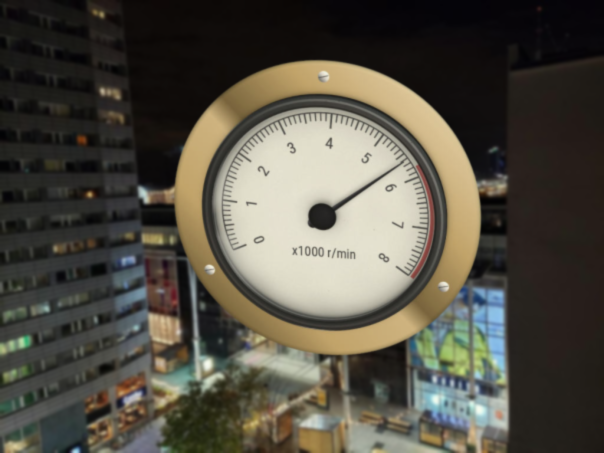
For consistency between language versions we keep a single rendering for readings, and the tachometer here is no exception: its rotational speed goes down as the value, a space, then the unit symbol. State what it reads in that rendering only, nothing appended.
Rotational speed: 5600 rpm
